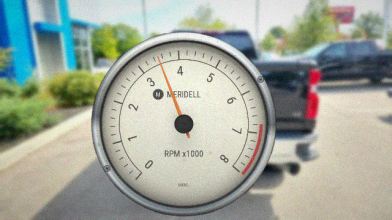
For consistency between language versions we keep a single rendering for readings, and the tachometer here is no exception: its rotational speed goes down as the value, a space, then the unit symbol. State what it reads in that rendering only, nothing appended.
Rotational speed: 3500 rpm
